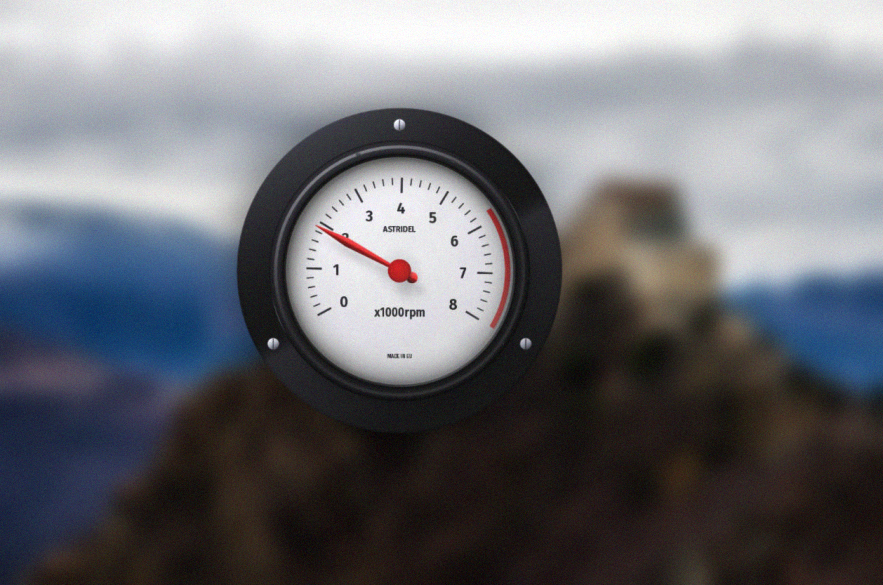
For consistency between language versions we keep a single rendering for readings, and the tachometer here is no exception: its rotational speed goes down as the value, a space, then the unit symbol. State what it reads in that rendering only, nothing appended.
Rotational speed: 1900 rpm
